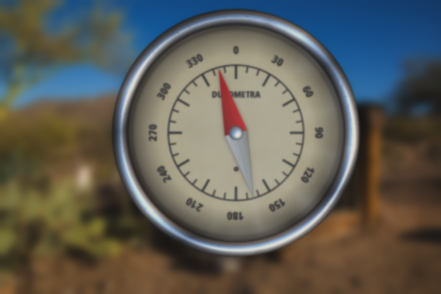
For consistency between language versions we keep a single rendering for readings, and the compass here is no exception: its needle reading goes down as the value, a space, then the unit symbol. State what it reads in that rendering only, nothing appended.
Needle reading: 345 °
